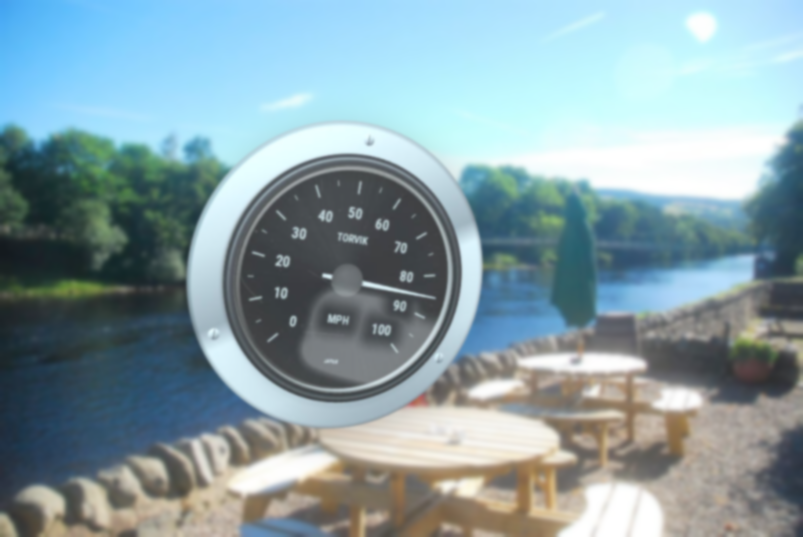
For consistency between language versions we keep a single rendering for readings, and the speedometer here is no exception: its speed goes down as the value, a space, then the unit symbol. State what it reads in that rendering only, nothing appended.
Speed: 85 mph
